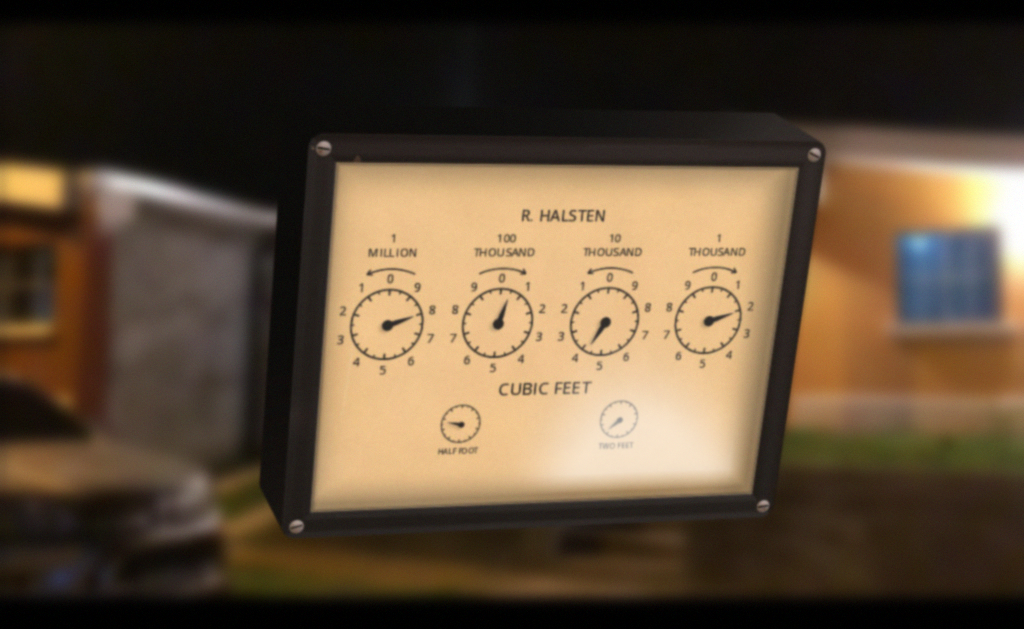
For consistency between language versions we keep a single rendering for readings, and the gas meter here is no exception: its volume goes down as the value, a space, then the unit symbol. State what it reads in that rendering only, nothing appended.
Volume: 804200 ft³
